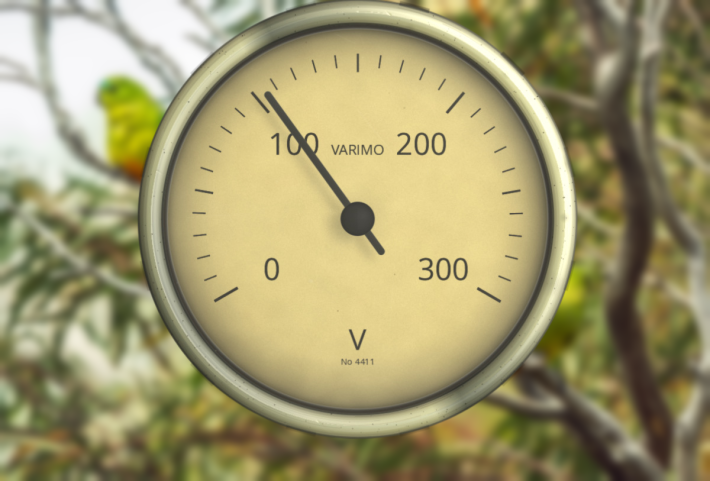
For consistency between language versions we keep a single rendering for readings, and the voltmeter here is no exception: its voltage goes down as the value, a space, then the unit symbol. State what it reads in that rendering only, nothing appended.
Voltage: 105 V
